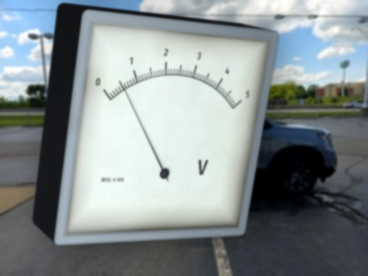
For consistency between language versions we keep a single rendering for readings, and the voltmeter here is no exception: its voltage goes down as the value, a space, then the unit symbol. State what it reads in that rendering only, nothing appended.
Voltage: 0.5 V
